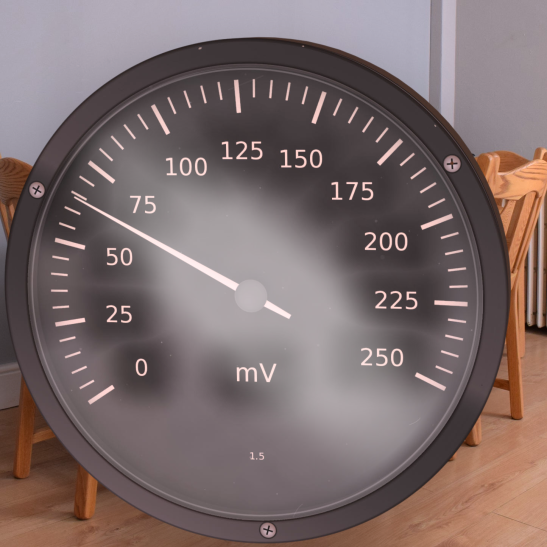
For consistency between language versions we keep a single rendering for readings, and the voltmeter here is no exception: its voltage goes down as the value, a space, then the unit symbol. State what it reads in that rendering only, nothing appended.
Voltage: 65 mV
